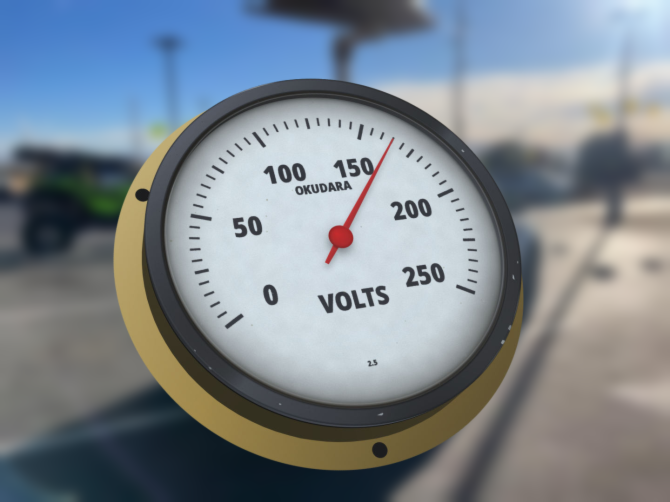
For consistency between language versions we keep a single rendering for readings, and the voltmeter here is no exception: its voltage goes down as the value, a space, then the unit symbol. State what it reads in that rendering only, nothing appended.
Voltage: 165 V
